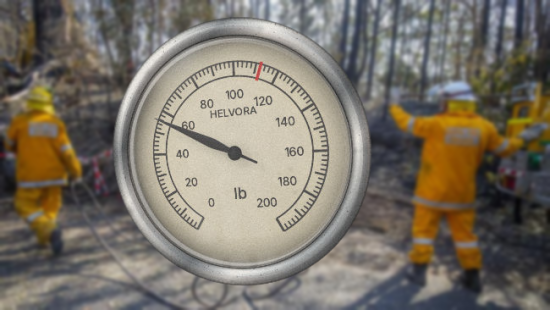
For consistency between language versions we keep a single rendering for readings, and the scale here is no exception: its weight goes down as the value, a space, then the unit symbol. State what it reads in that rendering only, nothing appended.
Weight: 56 lb
